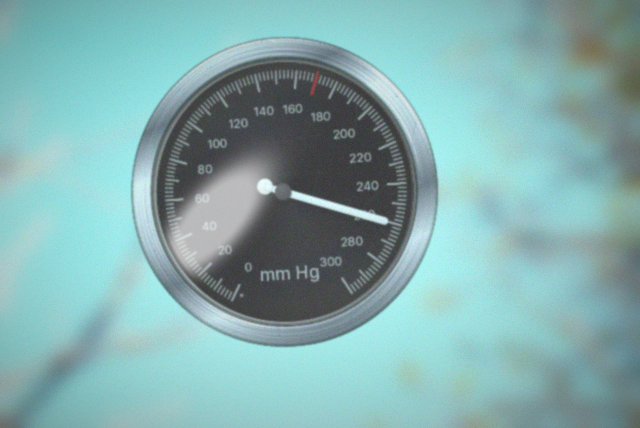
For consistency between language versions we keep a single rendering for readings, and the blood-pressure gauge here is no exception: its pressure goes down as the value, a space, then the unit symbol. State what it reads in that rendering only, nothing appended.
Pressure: 260 mmHg
